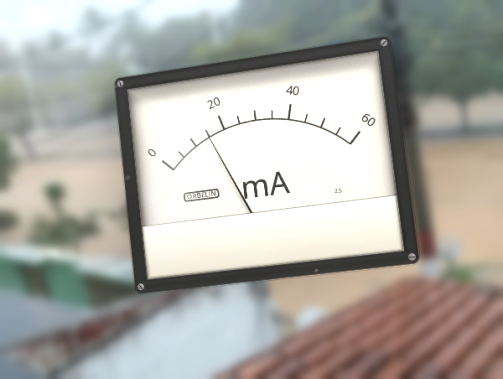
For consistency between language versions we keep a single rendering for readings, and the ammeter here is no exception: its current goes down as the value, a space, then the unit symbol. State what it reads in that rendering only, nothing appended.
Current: 15 mA
